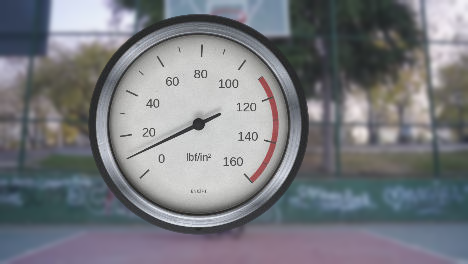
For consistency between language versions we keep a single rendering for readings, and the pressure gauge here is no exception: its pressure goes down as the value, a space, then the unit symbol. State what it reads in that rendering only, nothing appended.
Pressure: 10 psi
